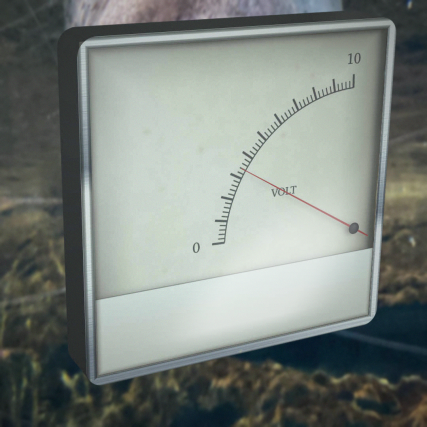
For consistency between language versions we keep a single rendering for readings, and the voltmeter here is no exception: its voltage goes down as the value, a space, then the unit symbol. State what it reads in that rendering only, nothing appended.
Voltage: 3.4 V
